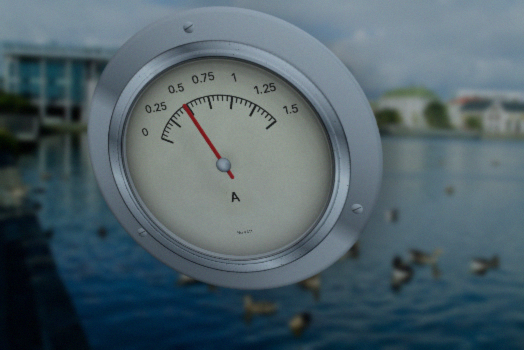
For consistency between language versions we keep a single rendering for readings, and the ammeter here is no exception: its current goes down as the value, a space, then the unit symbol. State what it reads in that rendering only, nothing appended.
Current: 0.5 A
